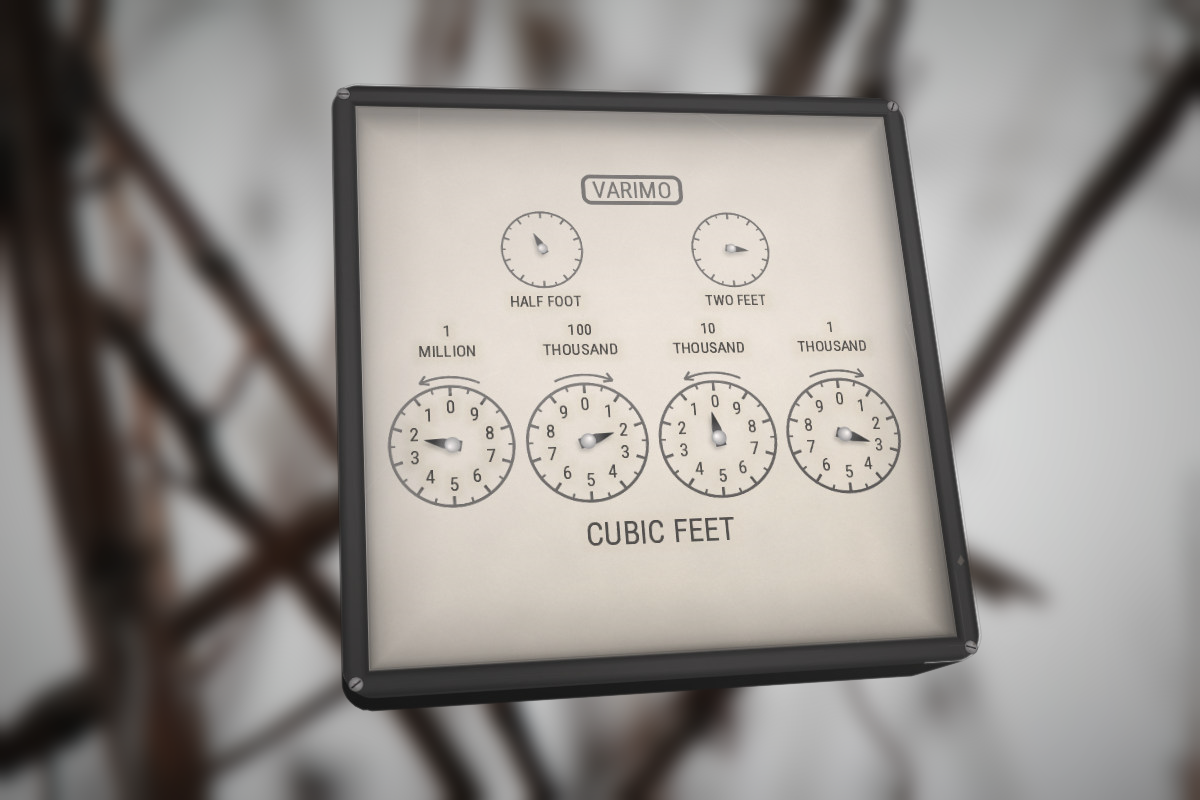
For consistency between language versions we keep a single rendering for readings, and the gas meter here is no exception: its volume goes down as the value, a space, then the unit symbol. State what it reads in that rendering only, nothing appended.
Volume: 220300 ft³
